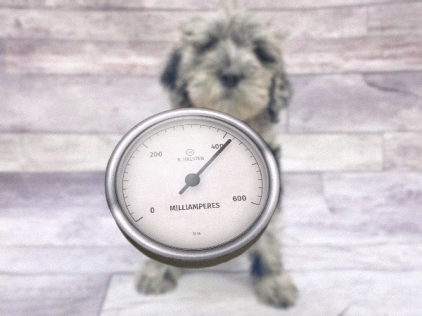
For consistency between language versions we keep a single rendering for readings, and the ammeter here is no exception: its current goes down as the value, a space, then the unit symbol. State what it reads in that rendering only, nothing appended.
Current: 420 mA
